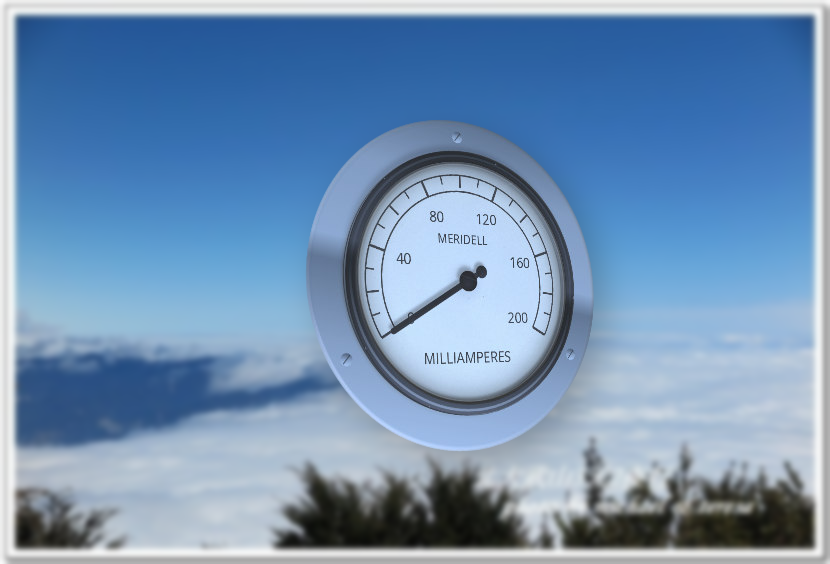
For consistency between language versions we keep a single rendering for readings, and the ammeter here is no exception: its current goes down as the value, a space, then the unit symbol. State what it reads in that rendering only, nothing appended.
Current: 0 mA
